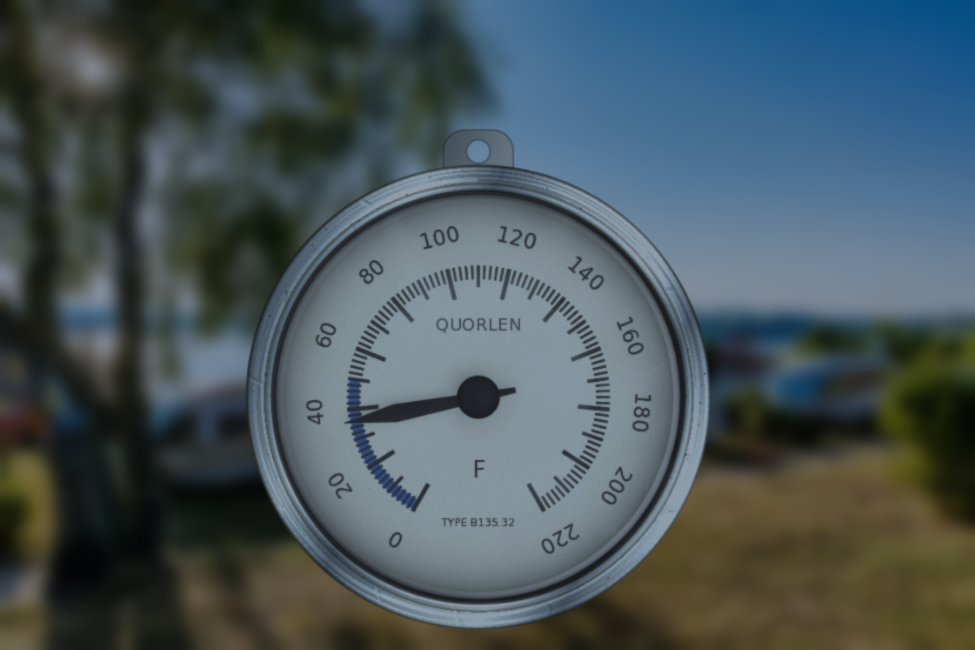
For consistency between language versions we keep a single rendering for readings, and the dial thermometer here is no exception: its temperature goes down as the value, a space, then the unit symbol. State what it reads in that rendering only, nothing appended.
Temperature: 36 °F
